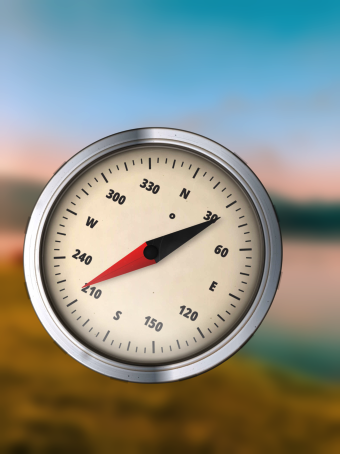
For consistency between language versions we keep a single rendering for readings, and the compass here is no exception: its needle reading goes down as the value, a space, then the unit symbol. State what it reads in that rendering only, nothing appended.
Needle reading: 215 °
